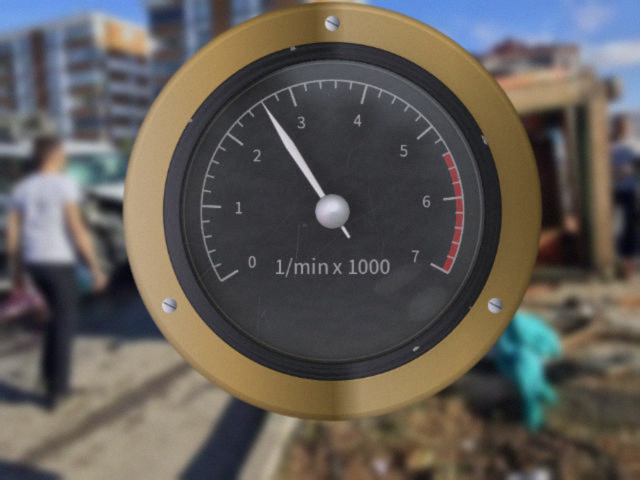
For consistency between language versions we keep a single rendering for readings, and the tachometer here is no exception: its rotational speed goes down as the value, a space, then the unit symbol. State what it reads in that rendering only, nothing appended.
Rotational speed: 2600 rpm
